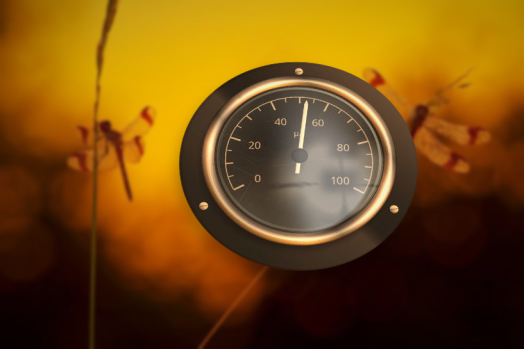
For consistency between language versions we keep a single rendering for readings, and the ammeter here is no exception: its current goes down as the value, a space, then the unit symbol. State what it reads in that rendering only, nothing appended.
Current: 52.5 µA
